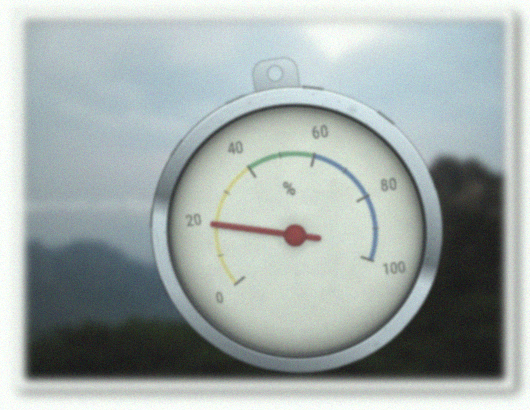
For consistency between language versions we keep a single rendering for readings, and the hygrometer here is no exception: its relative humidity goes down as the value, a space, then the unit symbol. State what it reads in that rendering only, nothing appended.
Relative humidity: 20 %
